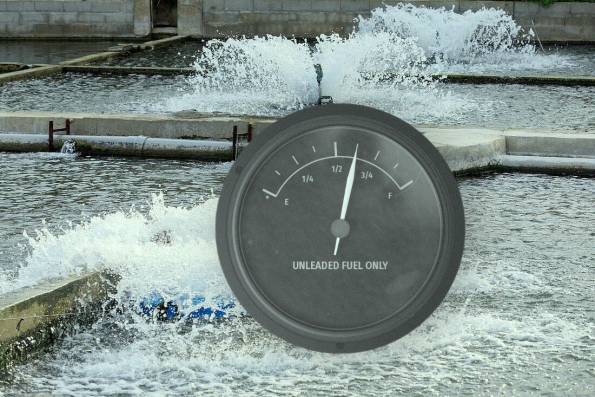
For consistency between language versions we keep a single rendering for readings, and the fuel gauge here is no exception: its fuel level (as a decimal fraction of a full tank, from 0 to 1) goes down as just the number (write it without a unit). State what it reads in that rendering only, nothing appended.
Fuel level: 0.625
